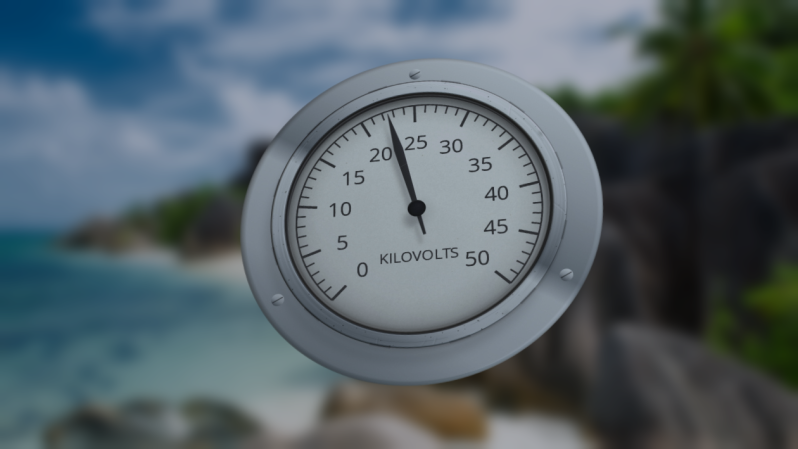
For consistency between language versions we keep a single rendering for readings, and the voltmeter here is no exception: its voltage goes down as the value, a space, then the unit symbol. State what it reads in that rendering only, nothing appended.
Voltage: 22.5 kV
